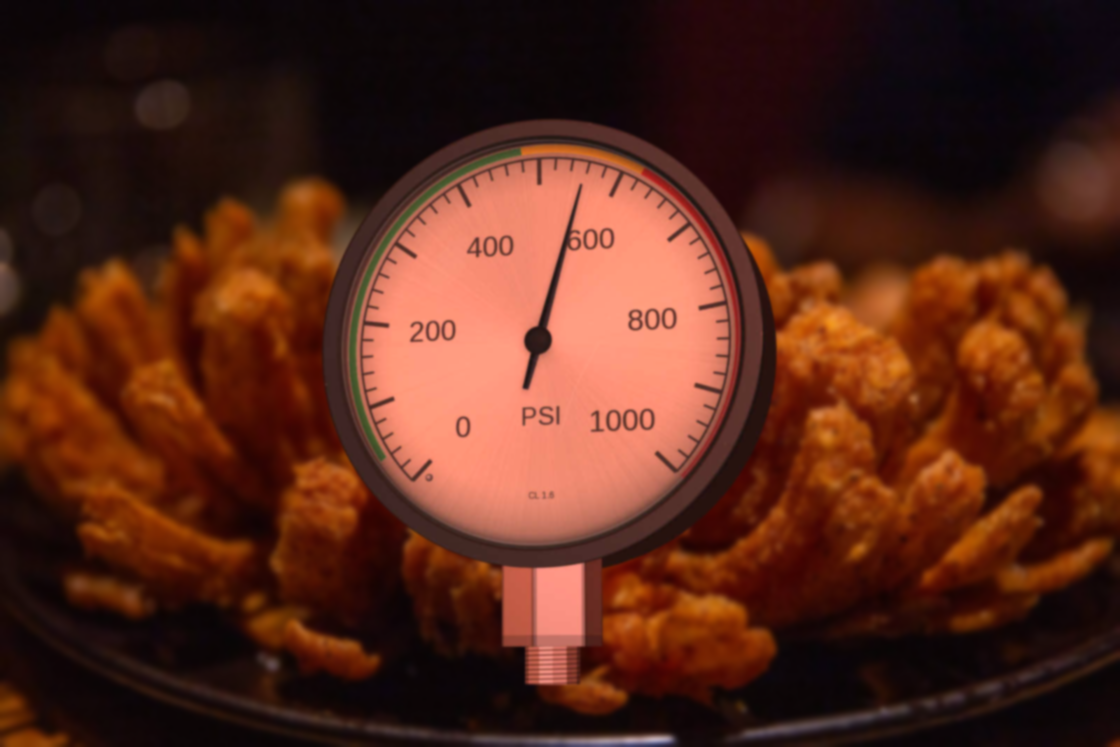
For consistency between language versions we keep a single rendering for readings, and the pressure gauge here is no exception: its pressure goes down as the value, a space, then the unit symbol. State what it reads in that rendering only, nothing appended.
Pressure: 560 psi
